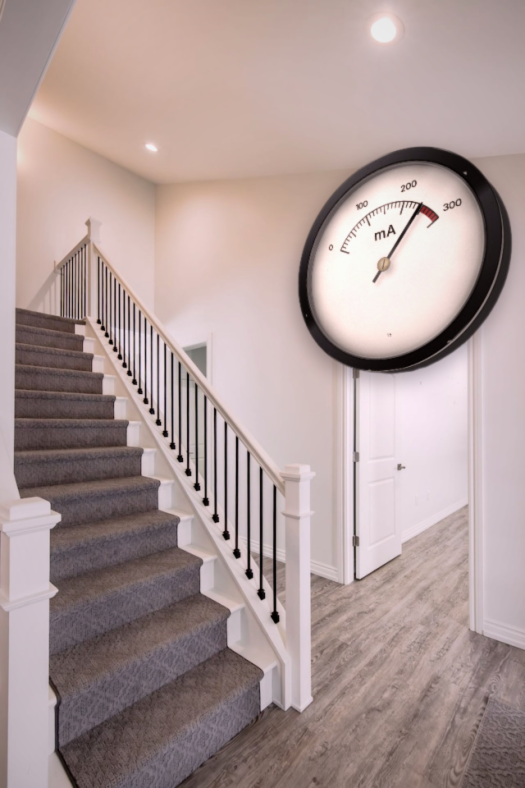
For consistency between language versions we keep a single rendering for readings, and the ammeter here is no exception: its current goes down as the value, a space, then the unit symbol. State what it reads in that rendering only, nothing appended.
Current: 250 mA
